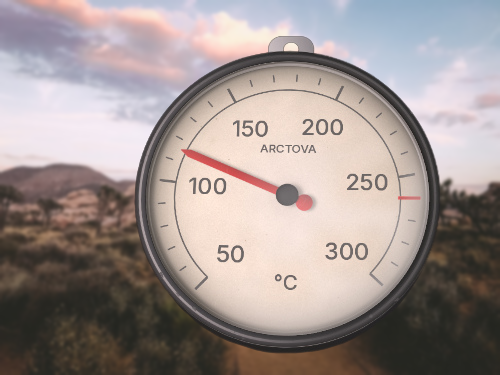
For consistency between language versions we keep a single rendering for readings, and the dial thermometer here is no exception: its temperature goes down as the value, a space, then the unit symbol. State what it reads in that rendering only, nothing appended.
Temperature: 115 °C
